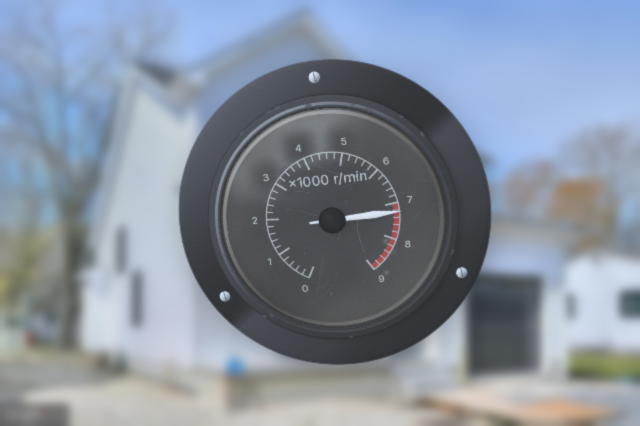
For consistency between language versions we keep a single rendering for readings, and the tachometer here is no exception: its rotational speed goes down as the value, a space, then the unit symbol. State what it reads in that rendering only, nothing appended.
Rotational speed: 7200 rpm
